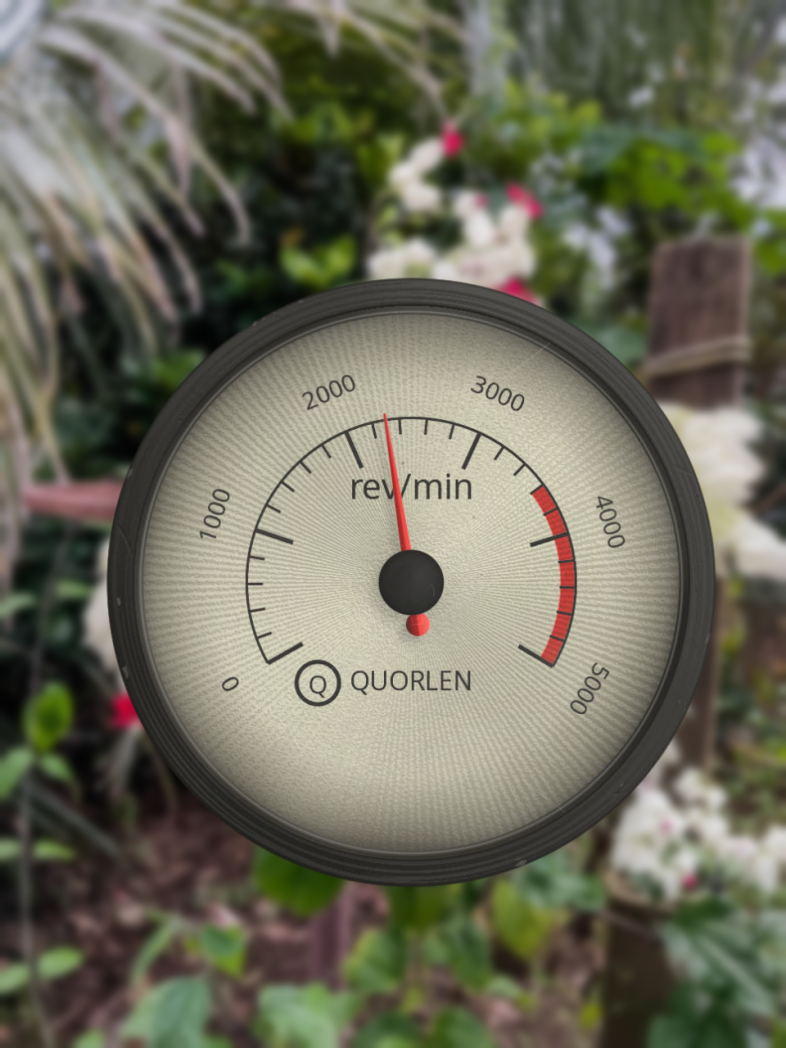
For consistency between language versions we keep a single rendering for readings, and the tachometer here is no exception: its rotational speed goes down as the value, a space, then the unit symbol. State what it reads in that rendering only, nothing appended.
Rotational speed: 2300 rpm
